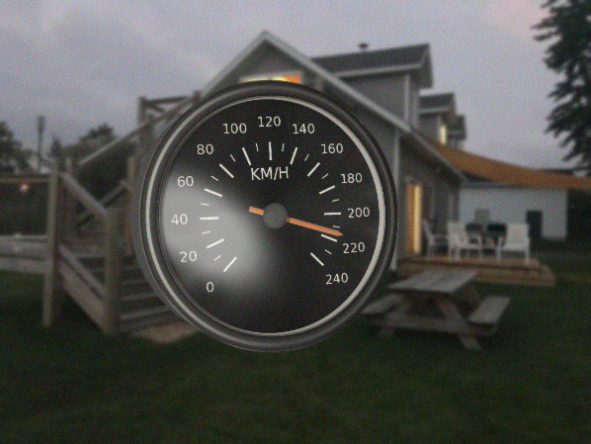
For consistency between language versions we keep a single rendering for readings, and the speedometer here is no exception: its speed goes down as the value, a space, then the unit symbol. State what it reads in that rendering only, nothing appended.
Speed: 215 km/h
